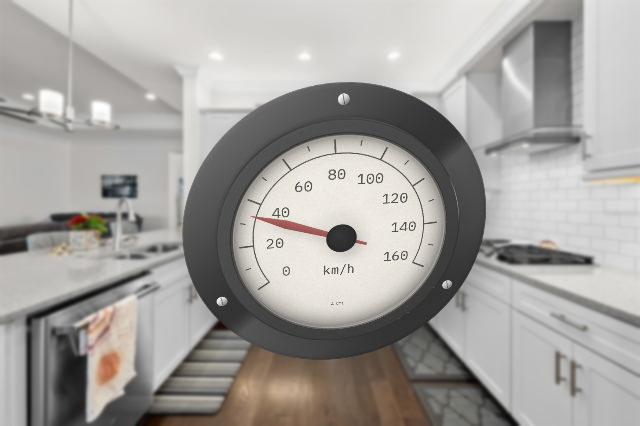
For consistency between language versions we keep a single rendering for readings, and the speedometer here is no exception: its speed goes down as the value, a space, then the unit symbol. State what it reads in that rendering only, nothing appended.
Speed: 35 km/h
